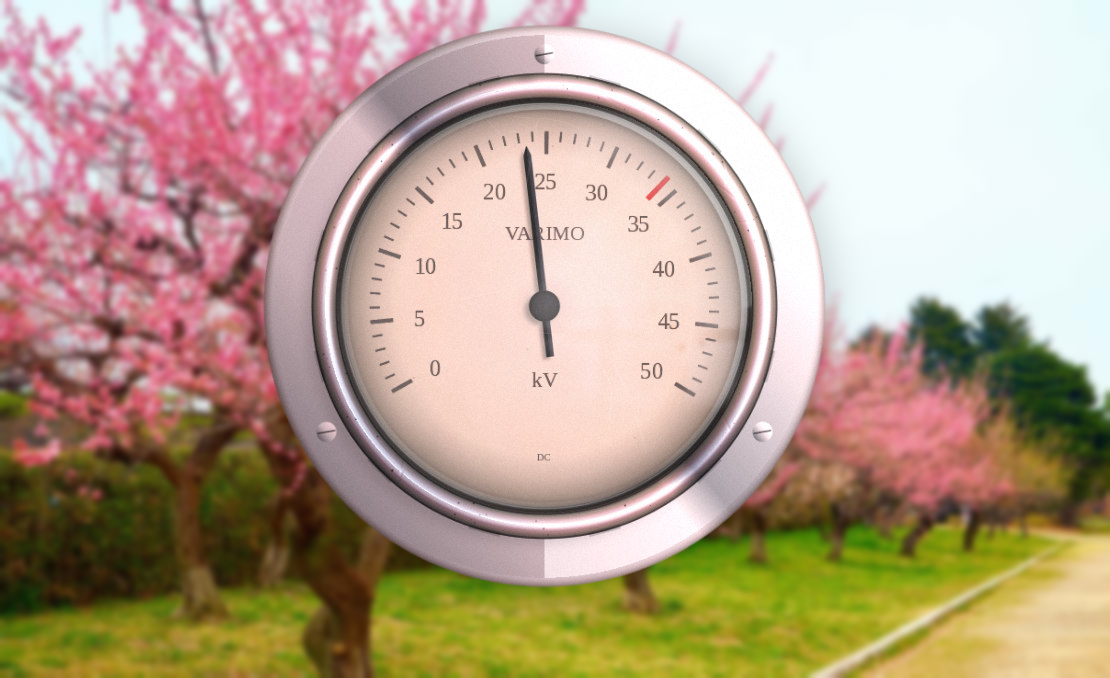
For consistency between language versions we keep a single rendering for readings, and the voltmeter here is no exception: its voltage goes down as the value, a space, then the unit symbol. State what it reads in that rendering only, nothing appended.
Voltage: 23.5 kV
